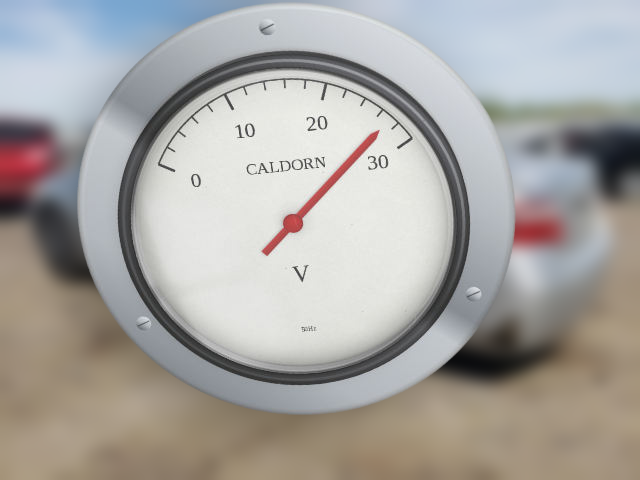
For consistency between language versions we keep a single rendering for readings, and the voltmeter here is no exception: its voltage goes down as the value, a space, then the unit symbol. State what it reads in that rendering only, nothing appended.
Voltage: 27 V
